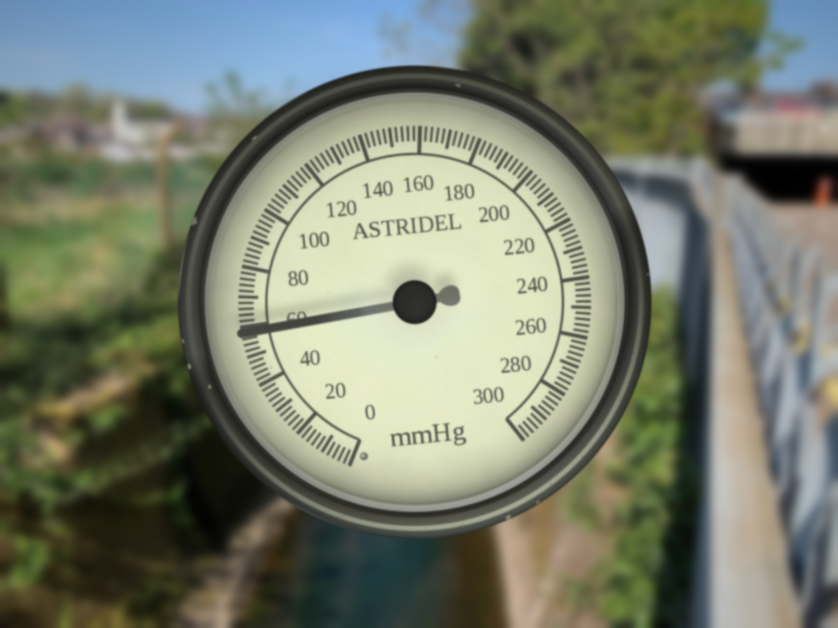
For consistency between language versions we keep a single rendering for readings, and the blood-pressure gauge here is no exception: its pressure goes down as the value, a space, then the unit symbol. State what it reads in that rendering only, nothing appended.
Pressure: 58 mmHg
